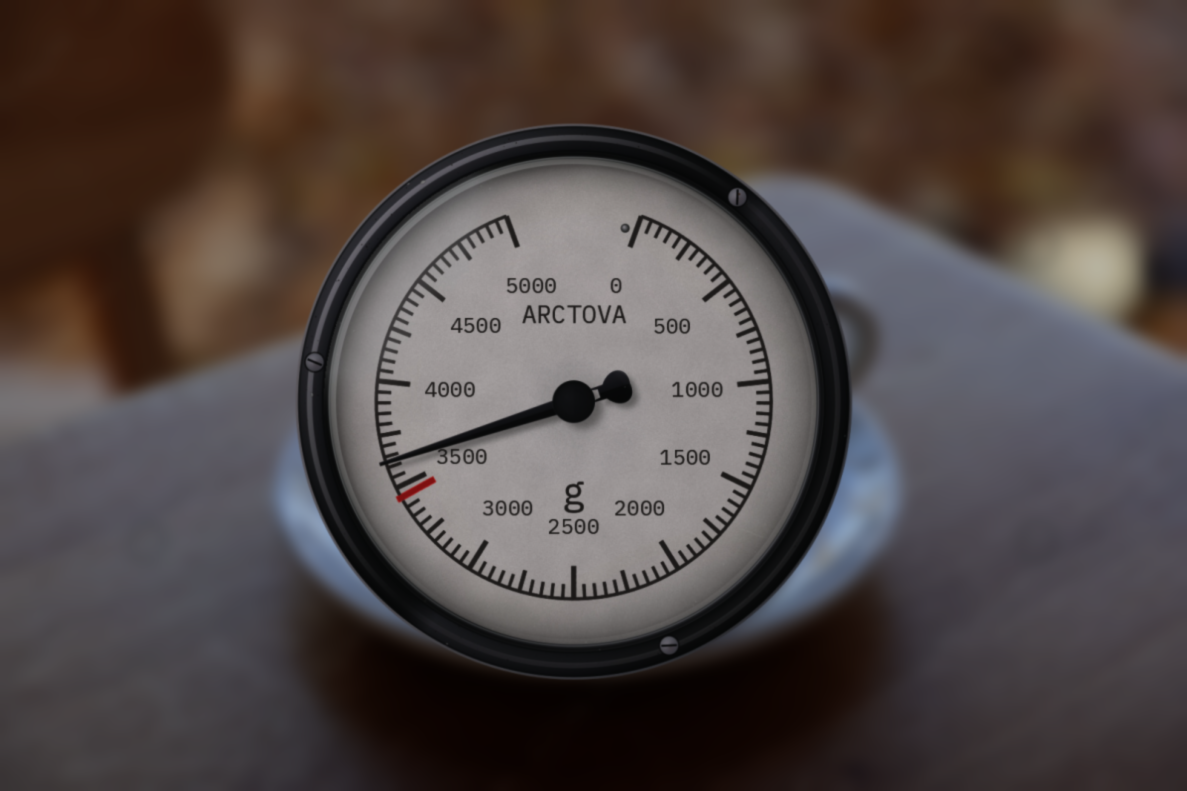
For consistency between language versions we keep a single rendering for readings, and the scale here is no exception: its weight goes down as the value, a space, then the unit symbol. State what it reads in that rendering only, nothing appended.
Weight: 3625 g
